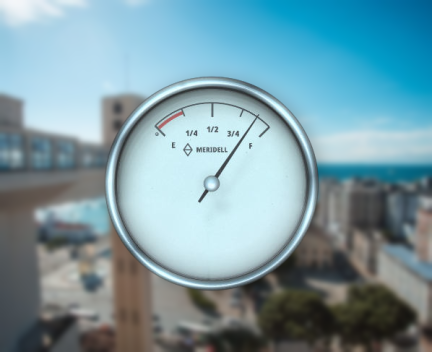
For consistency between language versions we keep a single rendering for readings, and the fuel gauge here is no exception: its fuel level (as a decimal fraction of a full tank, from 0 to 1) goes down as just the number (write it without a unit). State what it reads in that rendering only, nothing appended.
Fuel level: 0.875
